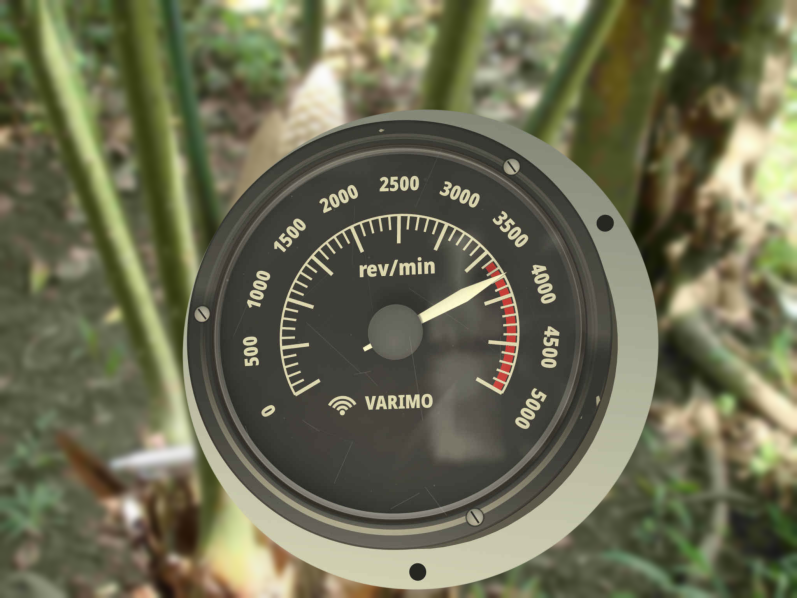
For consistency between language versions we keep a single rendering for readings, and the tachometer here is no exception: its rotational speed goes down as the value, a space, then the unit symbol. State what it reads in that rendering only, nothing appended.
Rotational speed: 3800 rpm
